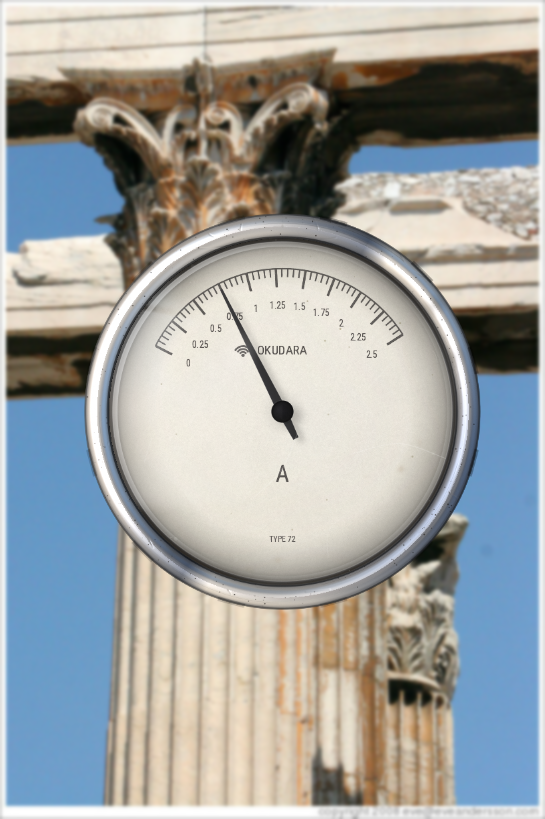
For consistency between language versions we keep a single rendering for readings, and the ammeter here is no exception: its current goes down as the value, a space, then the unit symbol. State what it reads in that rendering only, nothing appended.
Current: 0.75 A
